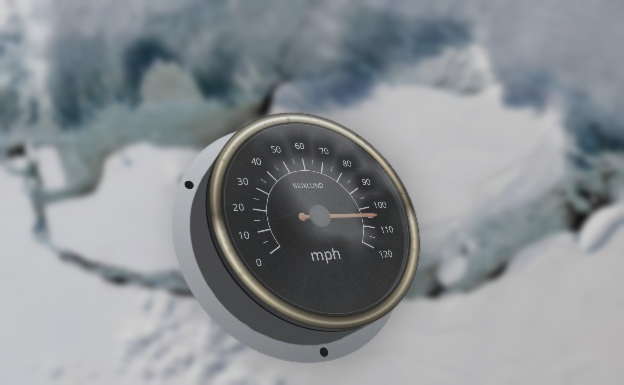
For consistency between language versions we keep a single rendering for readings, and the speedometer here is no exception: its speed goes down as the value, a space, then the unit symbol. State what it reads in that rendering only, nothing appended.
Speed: 105 mph
